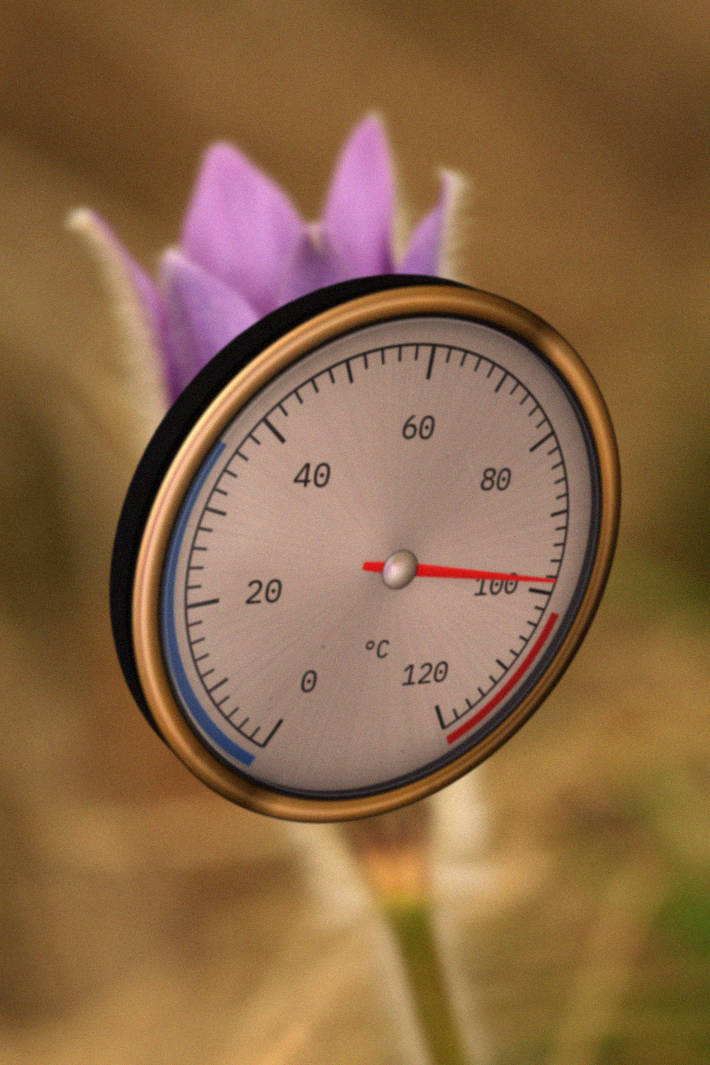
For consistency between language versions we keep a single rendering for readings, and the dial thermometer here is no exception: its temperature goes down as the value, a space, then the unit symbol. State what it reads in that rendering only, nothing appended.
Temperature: 98 °C
